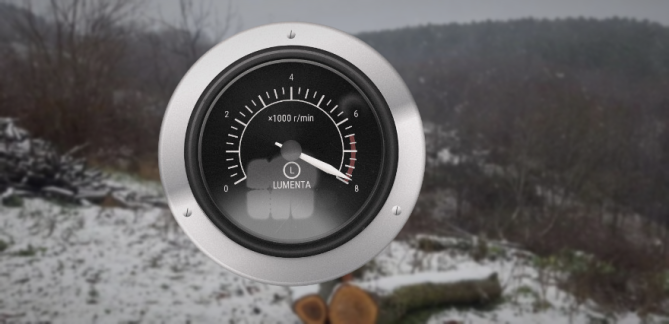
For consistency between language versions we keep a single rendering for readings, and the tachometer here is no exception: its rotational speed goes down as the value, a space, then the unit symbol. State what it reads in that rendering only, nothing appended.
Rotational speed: 7875 rpm
